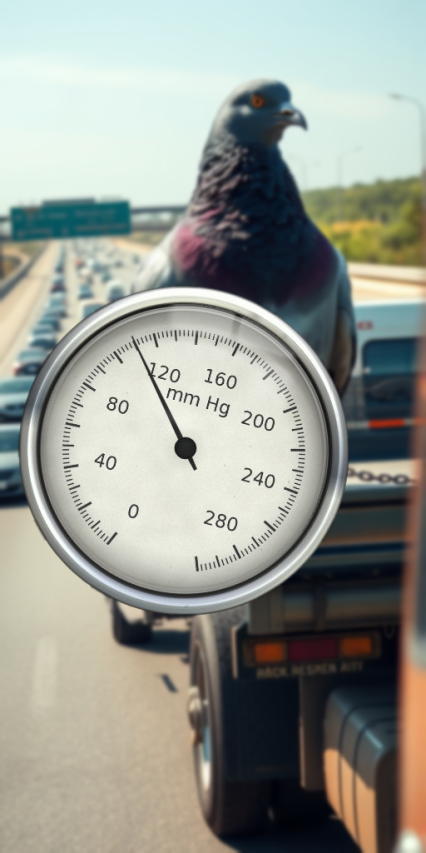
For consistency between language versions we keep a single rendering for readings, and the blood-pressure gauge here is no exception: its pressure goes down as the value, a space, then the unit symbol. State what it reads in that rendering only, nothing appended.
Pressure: 110 mmHg
